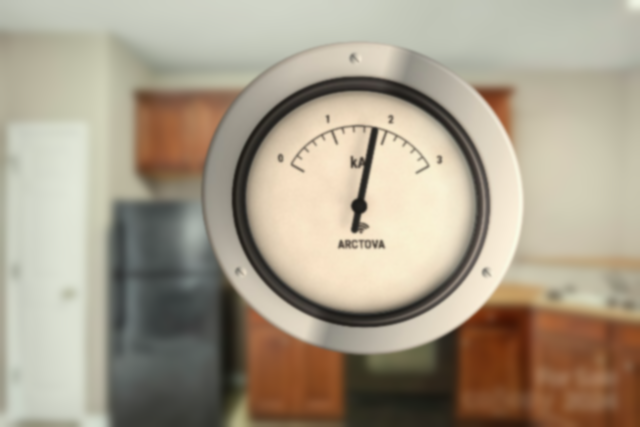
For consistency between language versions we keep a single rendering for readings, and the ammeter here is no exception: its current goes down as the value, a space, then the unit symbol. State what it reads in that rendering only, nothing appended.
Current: 1.8 kA
